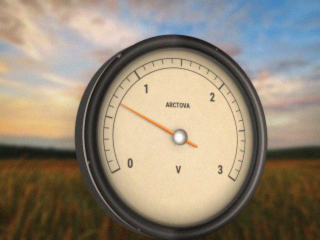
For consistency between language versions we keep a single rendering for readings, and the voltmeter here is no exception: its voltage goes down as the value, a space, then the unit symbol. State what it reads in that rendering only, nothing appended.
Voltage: 0.65 V
